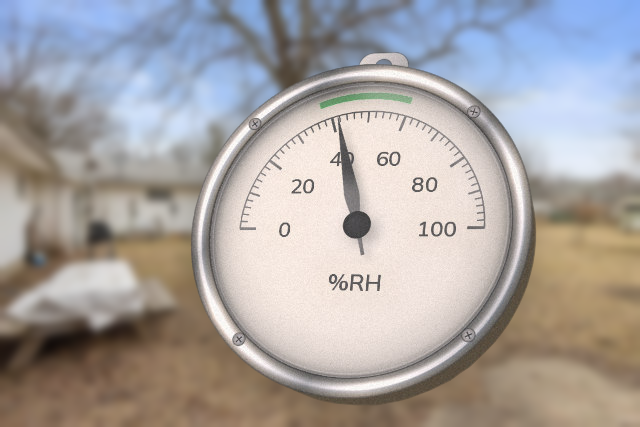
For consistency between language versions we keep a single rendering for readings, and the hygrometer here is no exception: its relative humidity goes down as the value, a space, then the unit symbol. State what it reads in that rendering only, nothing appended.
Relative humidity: 42 %
